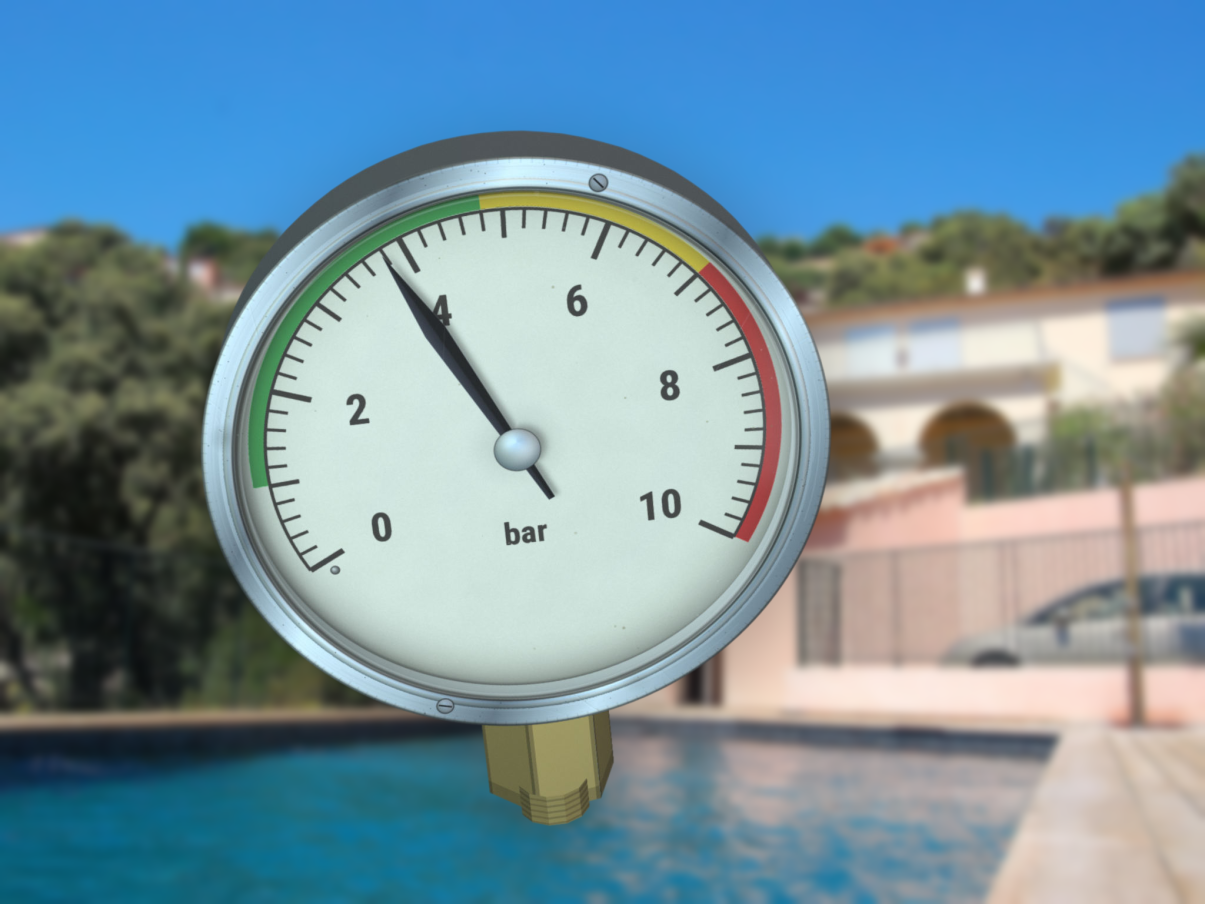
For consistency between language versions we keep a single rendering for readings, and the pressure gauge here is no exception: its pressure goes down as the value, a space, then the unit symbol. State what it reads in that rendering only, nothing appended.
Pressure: 3.8 bar
